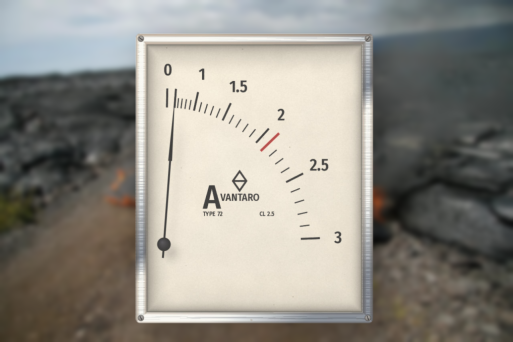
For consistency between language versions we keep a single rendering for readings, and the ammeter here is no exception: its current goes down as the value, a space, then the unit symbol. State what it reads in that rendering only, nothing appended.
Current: 0.5 A
